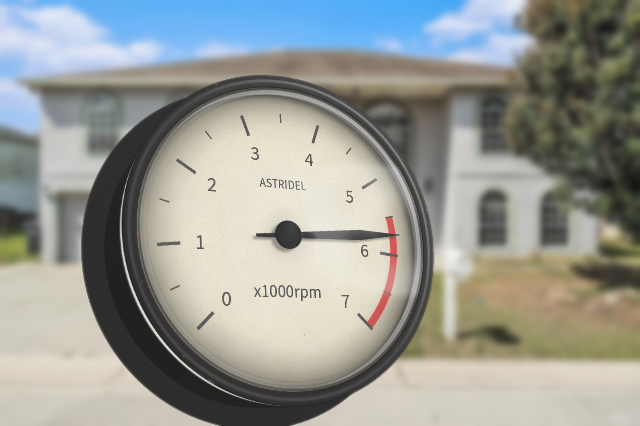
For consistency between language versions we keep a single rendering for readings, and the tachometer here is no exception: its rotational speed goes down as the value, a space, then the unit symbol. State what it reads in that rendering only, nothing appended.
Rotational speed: 5750 rpm
